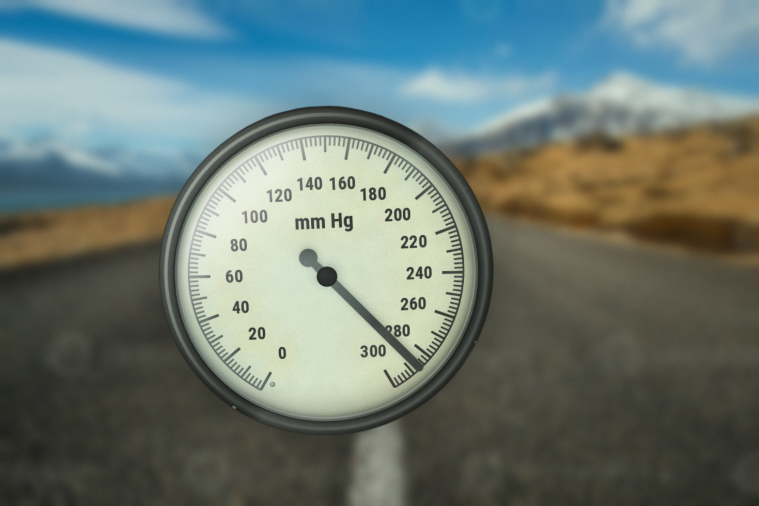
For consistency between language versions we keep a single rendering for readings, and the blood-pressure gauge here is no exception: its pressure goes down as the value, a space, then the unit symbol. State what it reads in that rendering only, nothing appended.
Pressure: 286 mmHg
